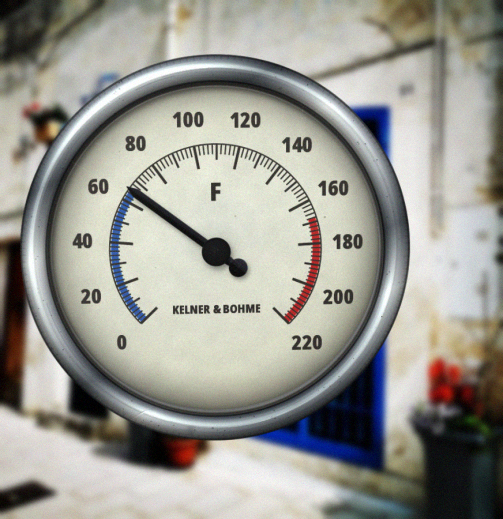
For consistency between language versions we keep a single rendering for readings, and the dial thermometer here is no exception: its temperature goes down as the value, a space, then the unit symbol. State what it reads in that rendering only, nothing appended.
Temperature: 66 °F
